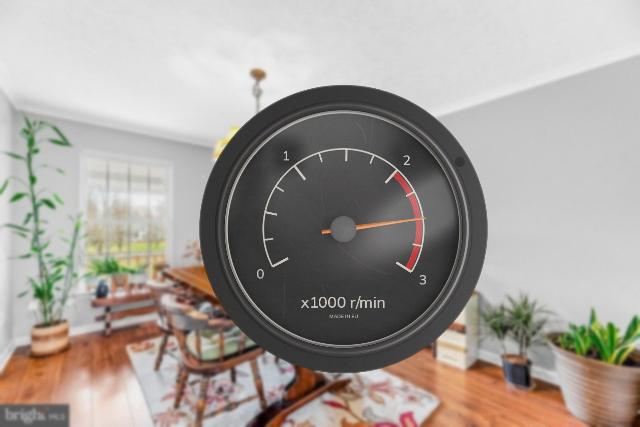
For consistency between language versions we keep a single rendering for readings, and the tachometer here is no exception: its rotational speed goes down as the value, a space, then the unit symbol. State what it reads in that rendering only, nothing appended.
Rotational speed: 2500 rpm
